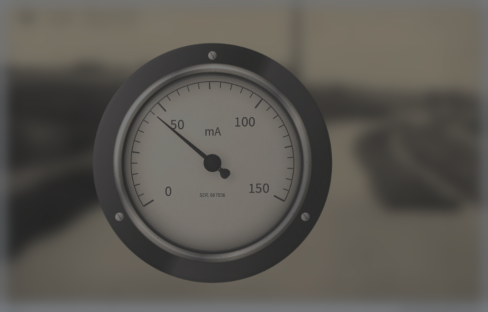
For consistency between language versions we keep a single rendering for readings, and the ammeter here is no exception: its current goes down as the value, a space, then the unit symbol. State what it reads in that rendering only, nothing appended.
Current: 45 mA
